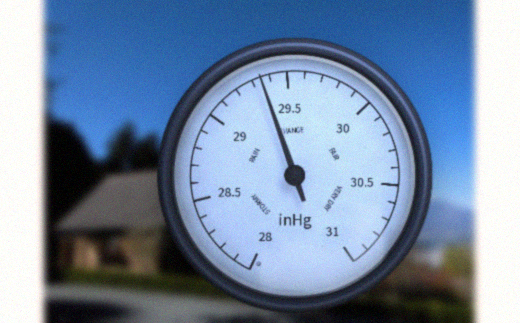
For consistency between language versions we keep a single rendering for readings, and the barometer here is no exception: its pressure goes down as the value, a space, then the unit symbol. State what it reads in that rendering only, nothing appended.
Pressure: 29.35 inHg
